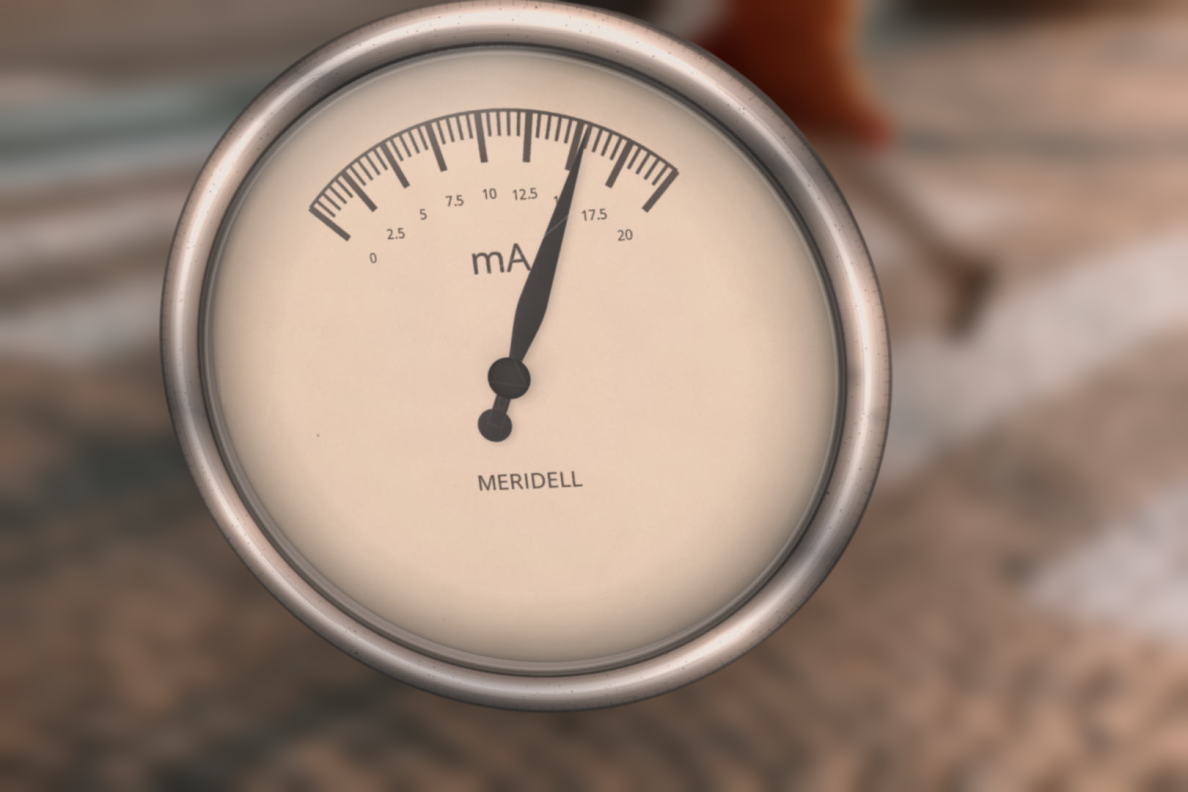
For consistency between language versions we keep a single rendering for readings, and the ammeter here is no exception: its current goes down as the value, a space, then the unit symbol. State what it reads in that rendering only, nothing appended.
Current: 15.5 mA
